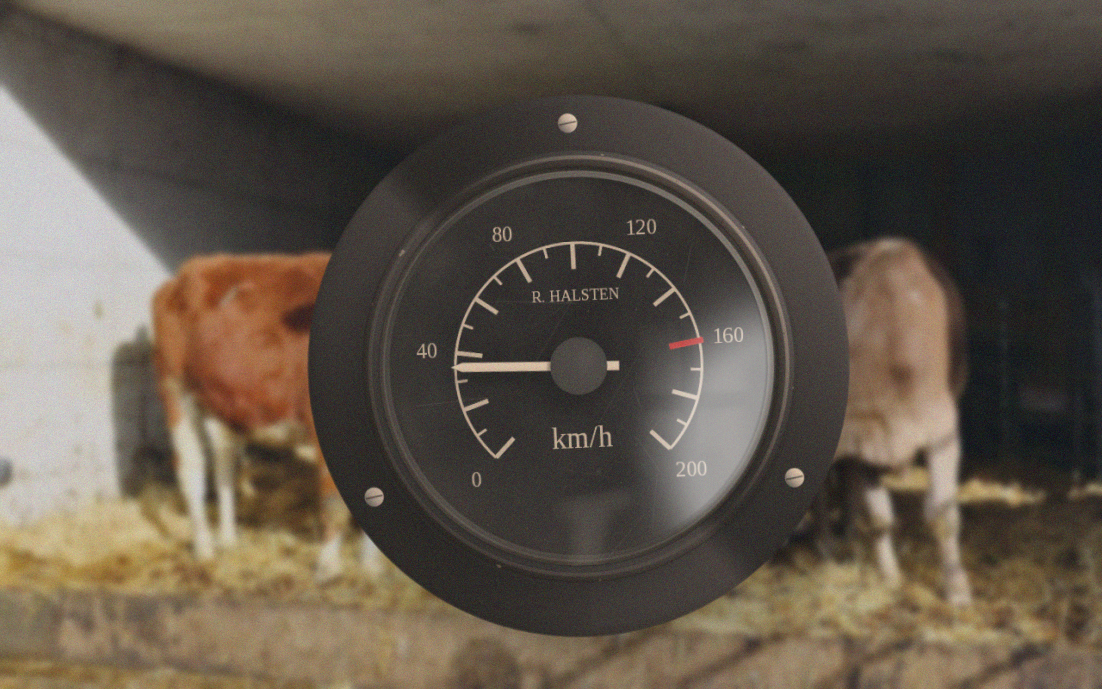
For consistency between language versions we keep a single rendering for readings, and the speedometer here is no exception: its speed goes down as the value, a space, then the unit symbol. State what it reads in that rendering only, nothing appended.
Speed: 35 km/h
